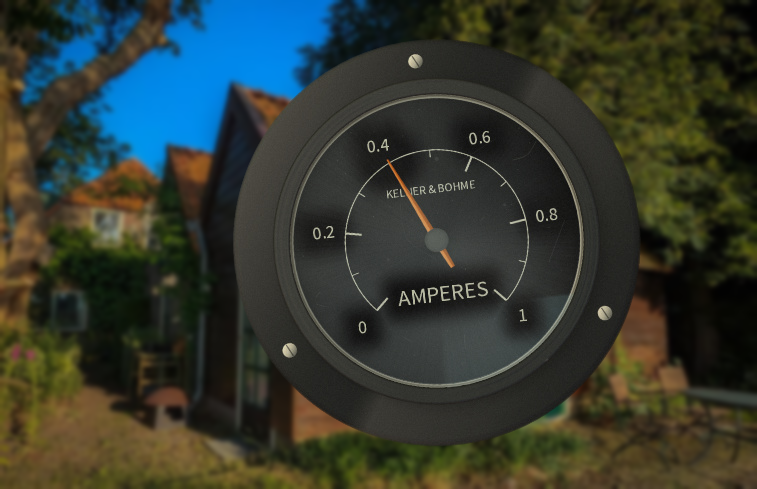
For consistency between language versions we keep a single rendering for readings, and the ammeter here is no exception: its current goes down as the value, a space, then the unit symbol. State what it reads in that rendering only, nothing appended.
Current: 0.4 A
